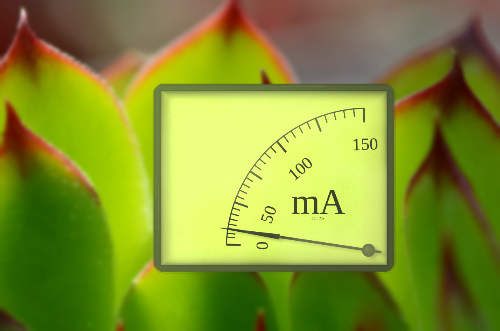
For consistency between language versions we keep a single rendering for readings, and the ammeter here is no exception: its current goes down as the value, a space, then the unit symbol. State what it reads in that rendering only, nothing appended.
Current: 25 mA
